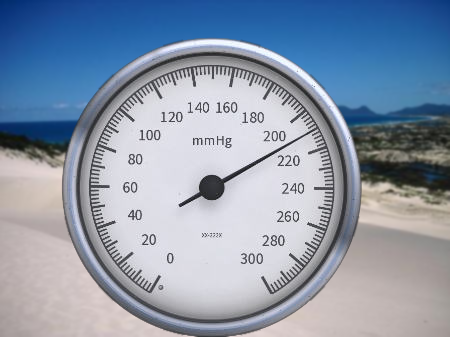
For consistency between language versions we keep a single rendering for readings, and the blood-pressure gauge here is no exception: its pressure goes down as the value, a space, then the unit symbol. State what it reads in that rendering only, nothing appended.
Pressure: 210 mmHg
